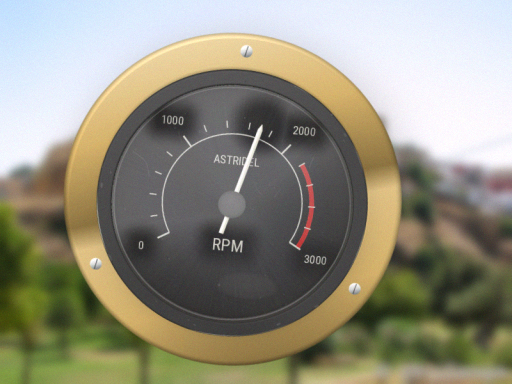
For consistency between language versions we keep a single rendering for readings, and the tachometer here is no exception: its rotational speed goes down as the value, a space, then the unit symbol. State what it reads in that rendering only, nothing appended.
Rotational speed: 1700 rpm
